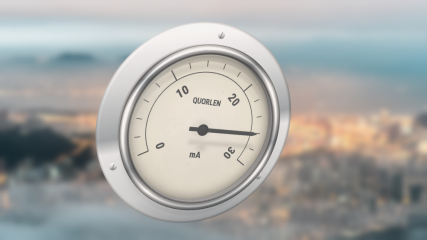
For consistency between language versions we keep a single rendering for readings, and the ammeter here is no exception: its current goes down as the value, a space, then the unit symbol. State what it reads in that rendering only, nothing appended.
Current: 26 mA
